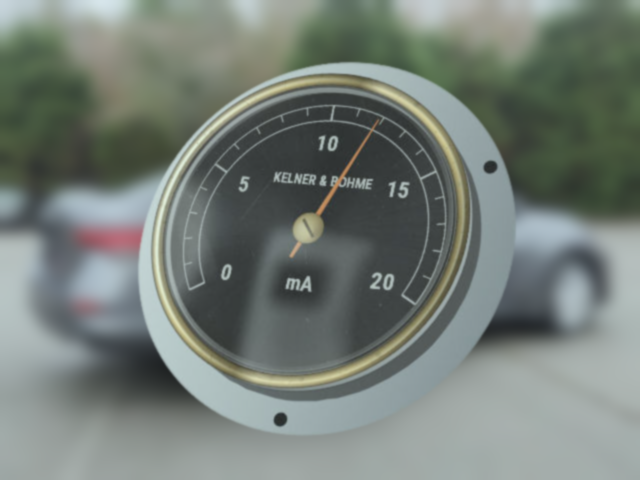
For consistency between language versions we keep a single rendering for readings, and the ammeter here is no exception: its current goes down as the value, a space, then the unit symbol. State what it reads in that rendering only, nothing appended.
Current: 12 mA
